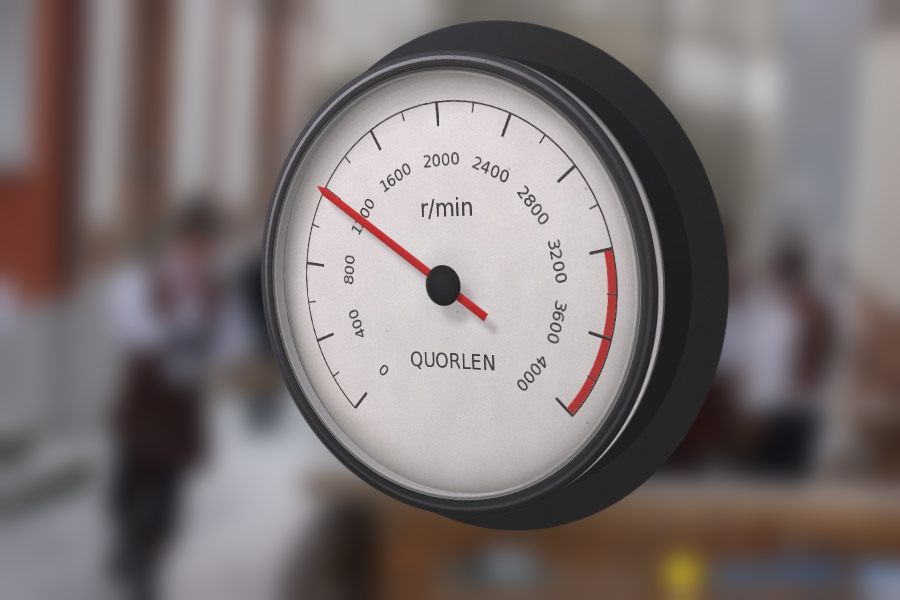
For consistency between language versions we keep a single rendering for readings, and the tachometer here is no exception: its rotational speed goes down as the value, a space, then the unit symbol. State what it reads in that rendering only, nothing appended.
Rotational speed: 1200 rpm
